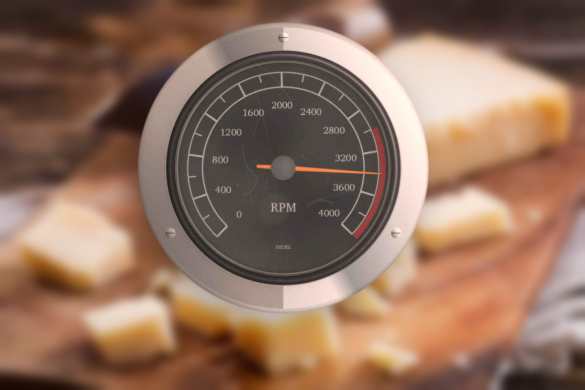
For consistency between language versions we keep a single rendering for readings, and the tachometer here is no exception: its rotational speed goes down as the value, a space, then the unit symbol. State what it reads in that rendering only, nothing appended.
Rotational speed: 3400 rpm
